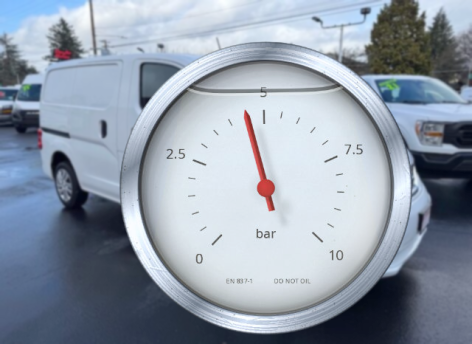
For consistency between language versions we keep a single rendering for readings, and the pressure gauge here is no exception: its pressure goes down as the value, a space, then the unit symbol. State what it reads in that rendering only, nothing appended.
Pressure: 4.5 bar
